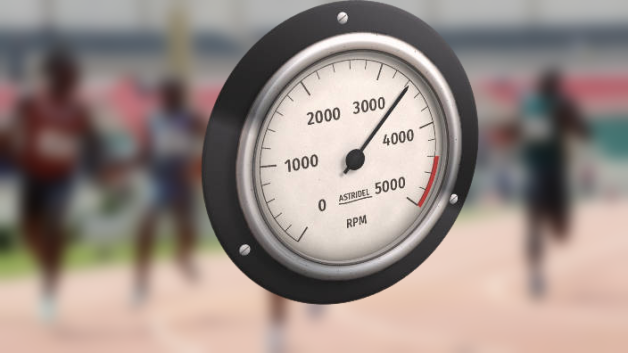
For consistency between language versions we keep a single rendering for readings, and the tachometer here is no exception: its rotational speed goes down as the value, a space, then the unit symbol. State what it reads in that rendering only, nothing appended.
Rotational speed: 3400 rpm
